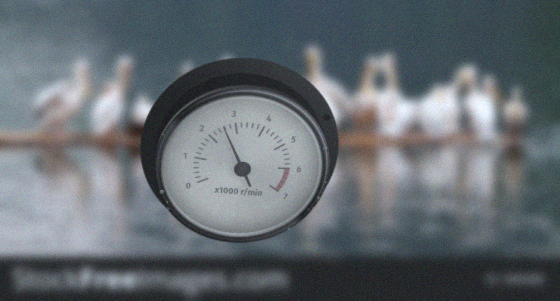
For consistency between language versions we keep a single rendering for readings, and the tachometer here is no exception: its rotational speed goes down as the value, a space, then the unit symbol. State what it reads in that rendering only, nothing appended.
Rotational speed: 2600 rpm
